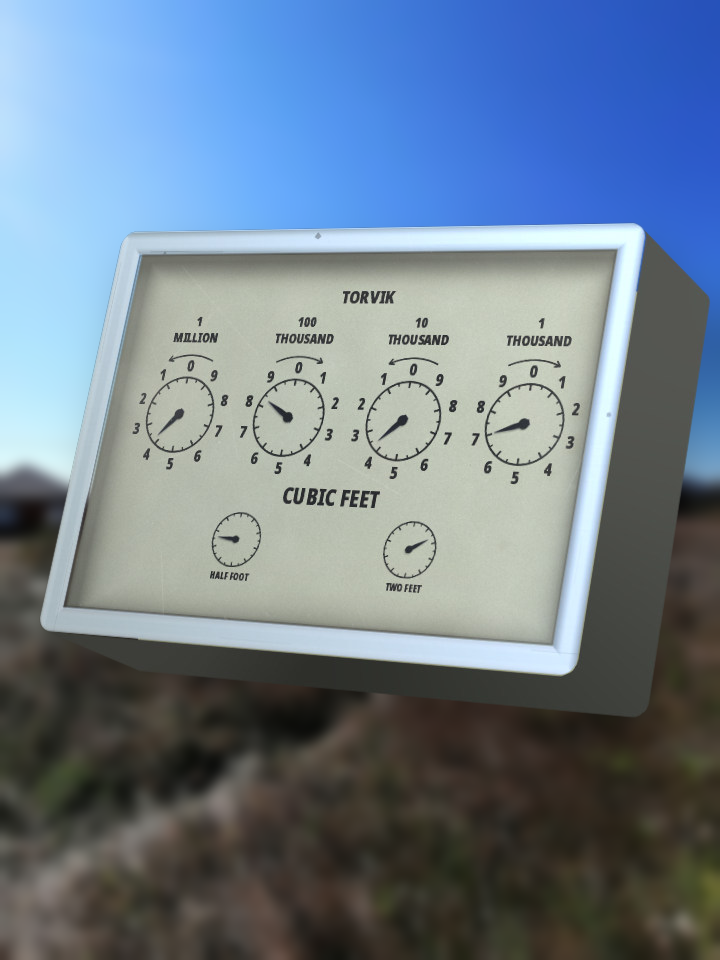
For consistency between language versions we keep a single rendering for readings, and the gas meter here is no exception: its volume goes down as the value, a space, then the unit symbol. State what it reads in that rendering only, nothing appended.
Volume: 383700 ft³
